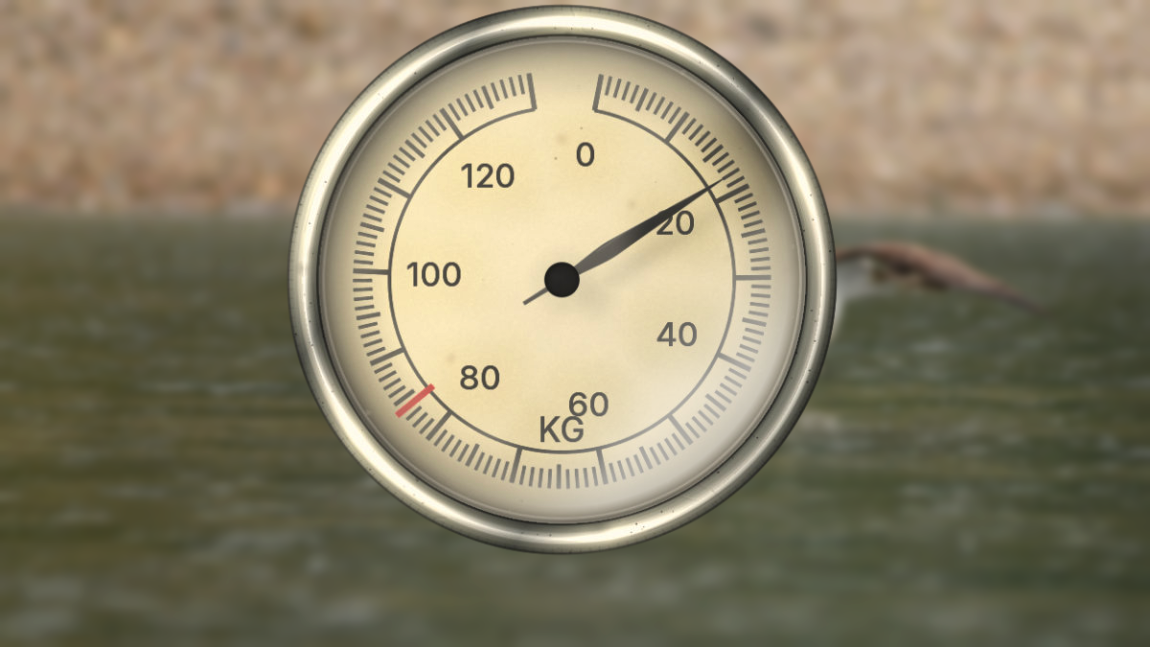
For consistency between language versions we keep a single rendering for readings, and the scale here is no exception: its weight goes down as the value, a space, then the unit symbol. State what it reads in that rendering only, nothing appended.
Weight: 18 kg
